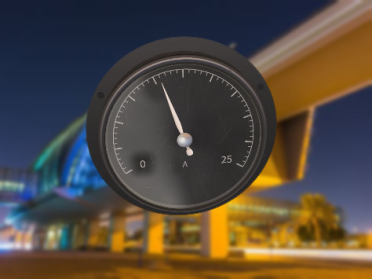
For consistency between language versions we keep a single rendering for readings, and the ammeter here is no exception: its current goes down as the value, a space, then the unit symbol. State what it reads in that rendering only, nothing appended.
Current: 10.5 A
